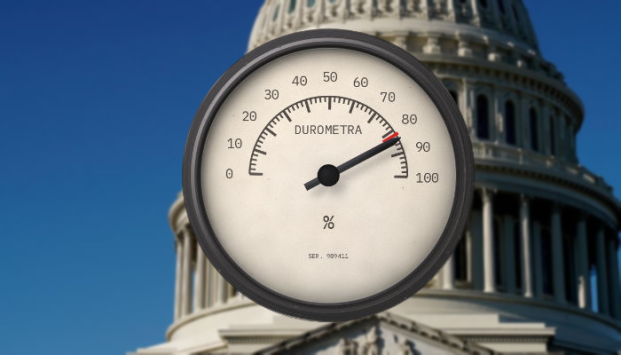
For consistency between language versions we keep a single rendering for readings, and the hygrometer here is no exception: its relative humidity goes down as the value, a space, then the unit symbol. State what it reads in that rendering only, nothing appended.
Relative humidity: 84 %
